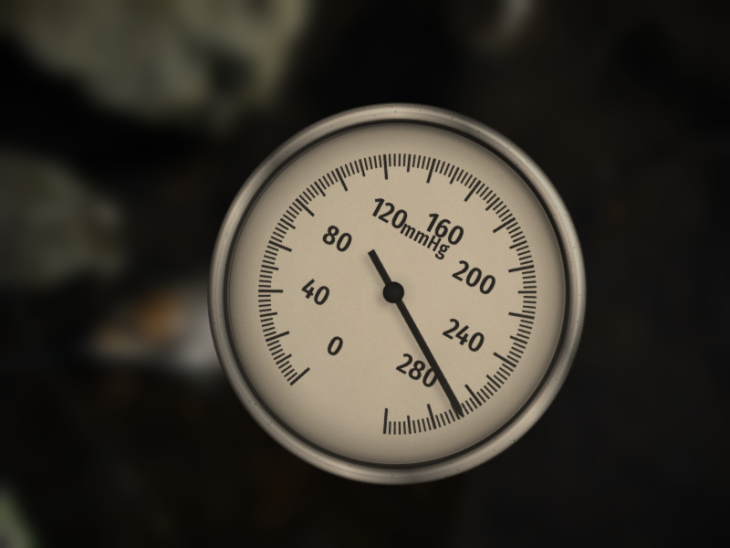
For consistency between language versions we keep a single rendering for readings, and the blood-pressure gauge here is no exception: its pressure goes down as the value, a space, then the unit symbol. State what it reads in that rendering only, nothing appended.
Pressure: 268 mmHg
